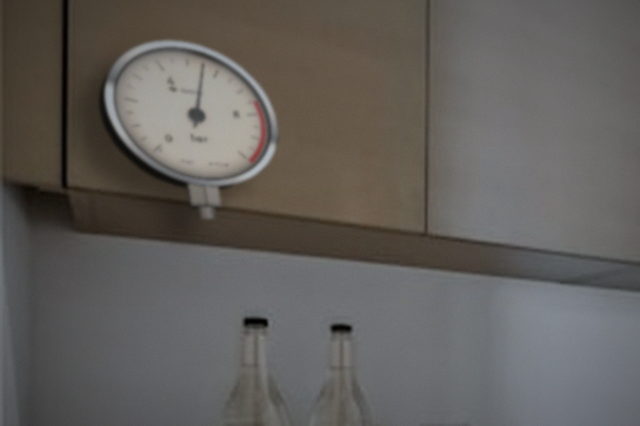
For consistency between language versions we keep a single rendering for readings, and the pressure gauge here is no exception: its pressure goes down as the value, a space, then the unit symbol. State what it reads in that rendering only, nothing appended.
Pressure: 5.5 bar
